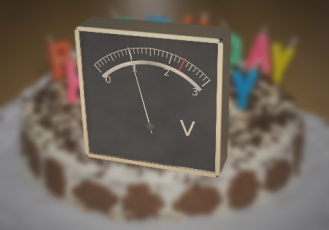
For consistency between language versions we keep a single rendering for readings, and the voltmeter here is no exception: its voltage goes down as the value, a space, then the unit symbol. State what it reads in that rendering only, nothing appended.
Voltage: 1 V
